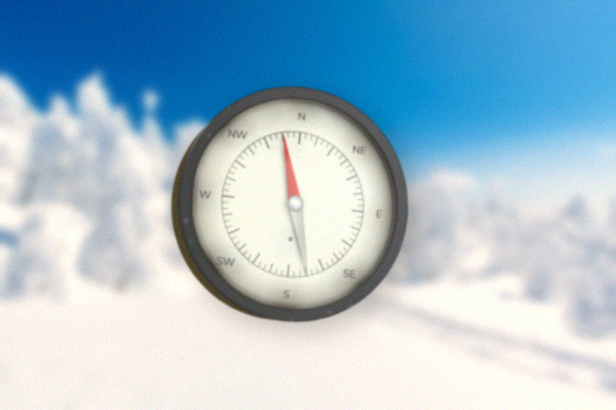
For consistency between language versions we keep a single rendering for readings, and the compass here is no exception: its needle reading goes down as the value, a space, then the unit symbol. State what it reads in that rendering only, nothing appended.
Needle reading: 345 °
